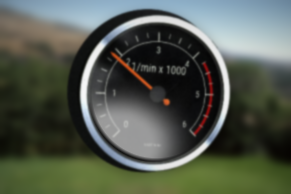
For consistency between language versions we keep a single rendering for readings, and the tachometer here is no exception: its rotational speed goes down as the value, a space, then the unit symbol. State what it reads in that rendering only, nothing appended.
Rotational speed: 1875 rpm
